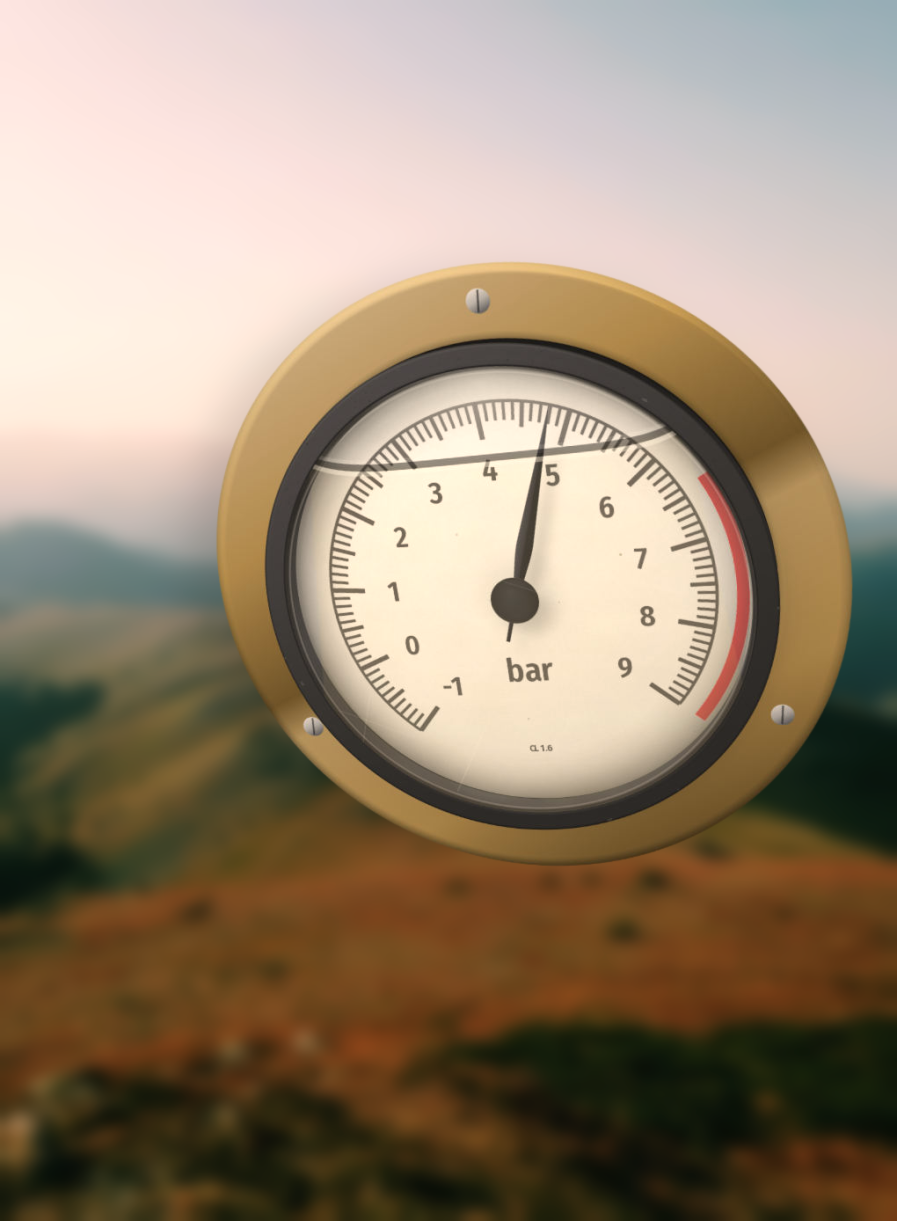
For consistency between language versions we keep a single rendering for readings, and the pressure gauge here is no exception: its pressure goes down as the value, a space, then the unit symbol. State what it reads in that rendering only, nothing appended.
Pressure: 4.8 bar
